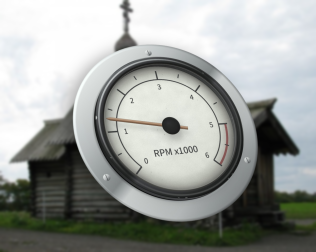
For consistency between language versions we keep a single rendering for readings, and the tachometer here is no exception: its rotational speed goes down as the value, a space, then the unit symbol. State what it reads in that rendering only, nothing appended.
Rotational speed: 1250 rpm
